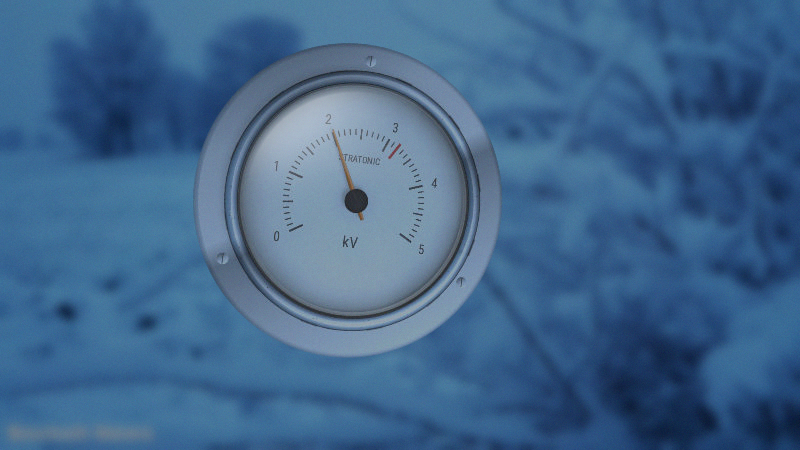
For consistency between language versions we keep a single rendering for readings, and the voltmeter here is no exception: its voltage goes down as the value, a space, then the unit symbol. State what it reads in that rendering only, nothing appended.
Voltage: 2 kV
